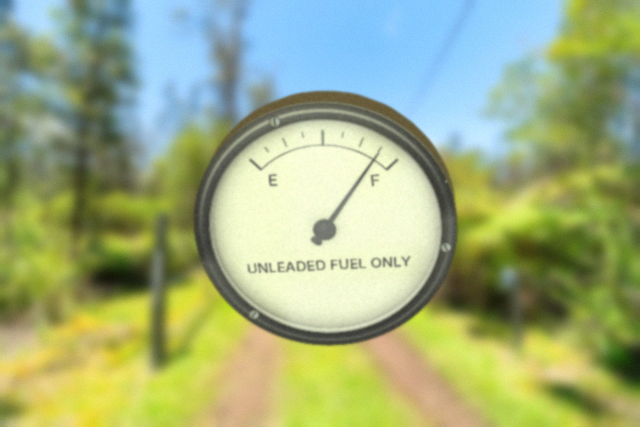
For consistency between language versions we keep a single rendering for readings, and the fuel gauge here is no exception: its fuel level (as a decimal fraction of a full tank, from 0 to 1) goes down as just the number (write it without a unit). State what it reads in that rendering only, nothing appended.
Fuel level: 0.875
